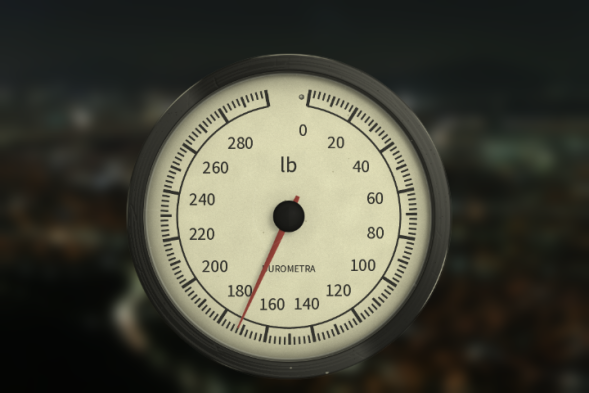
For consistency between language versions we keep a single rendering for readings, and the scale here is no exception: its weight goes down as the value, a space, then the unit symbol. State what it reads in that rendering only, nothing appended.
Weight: 172 lb
